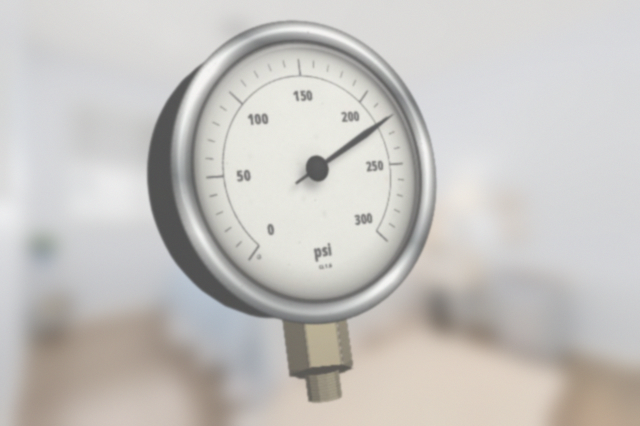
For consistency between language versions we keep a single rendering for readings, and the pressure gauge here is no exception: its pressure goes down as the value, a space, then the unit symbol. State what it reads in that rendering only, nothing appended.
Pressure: 220 psi
